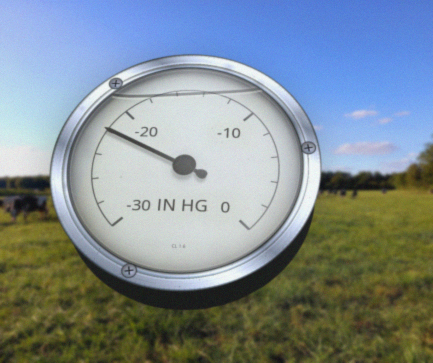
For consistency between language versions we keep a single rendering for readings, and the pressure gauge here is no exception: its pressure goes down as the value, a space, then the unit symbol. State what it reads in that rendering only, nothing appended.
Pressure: -22 inHg
